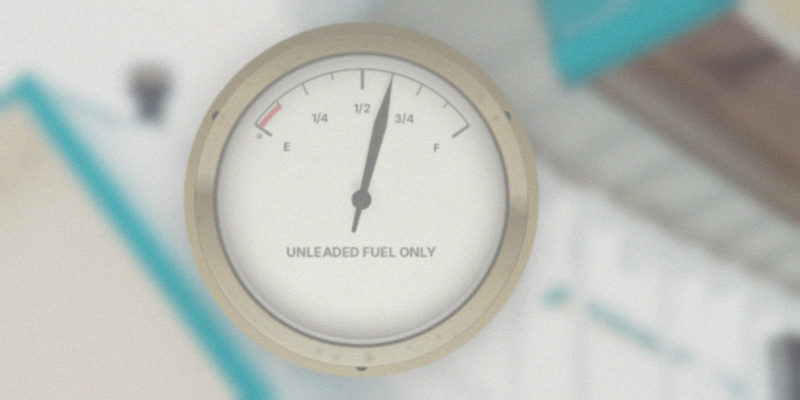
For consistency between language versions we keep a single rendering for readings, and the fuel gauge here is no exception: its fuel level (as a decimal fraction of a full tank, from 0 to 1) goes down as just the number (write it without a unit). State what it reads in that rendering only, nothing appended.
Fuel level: 0.625
